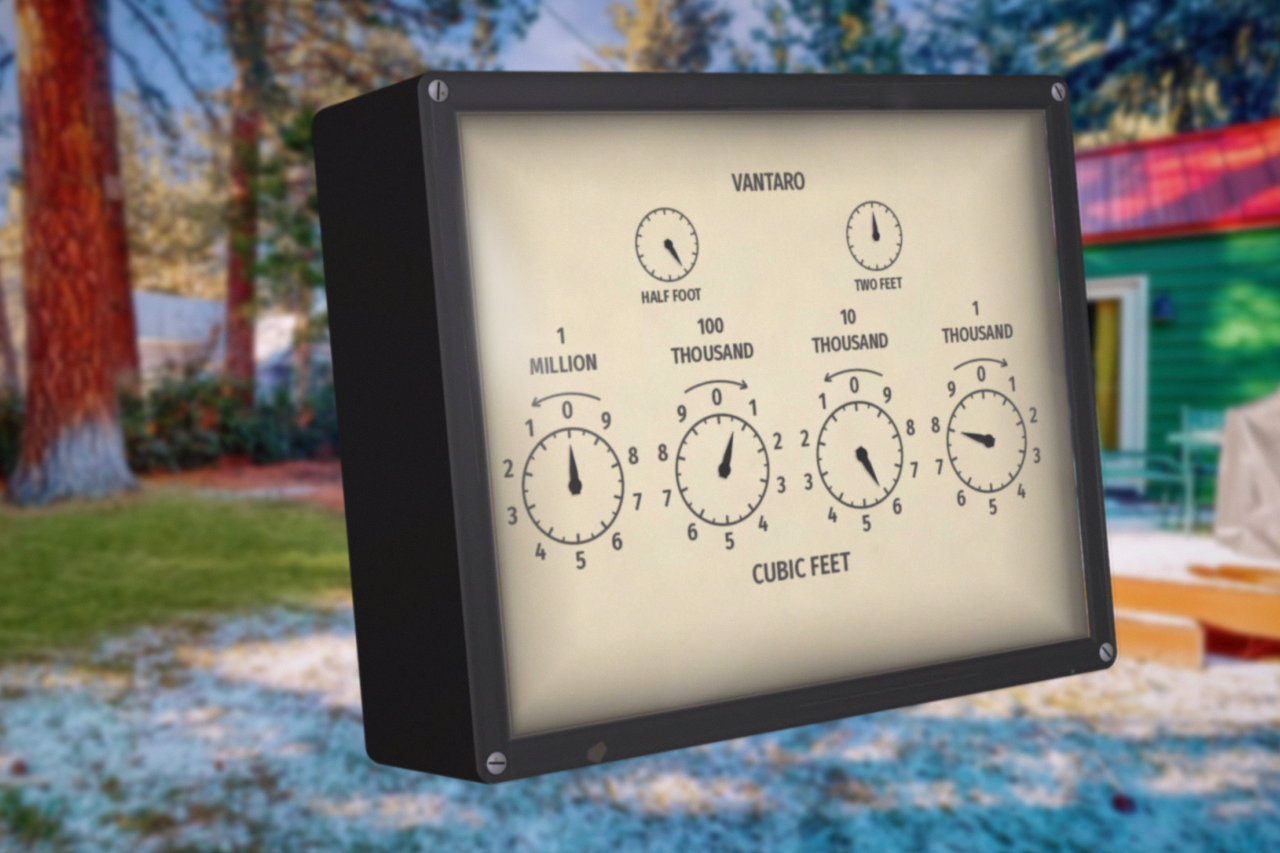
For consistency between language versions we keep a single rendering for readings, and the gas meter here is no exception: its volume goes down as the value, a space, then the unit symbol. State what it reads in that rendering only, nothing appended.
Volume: 5800 ft³
